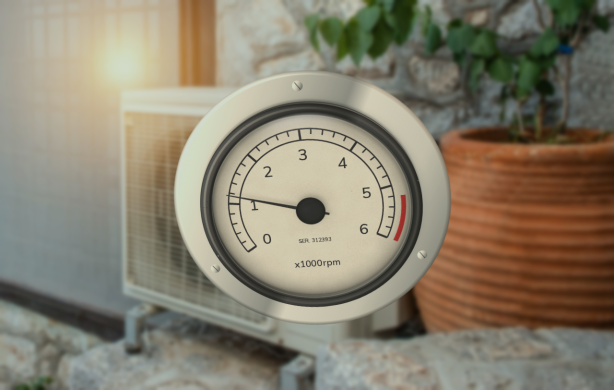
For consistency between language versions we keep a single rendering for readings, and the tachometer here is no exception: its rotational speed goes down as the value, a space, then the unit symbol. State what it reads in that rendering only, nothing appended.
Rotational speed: 1200 rpm
